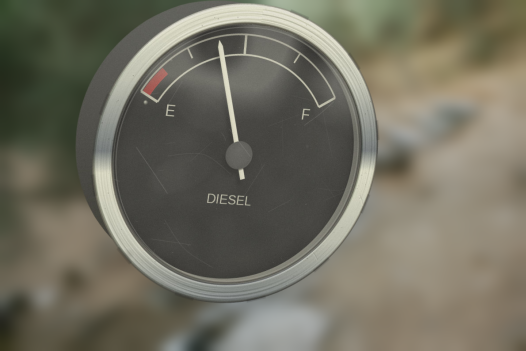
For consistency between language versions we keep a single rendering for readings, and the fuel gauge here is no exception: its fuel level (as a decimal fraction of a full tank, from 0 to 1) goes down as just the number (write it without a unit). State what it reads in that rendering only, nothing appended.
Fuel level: 0.375
